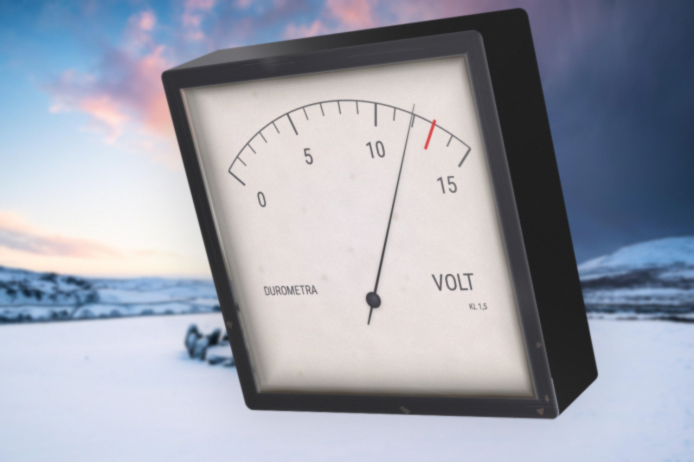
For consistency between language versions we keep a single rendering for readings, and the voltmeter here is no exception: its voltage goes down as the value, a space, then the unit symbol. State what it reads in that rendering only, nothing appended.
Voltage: 12 V
